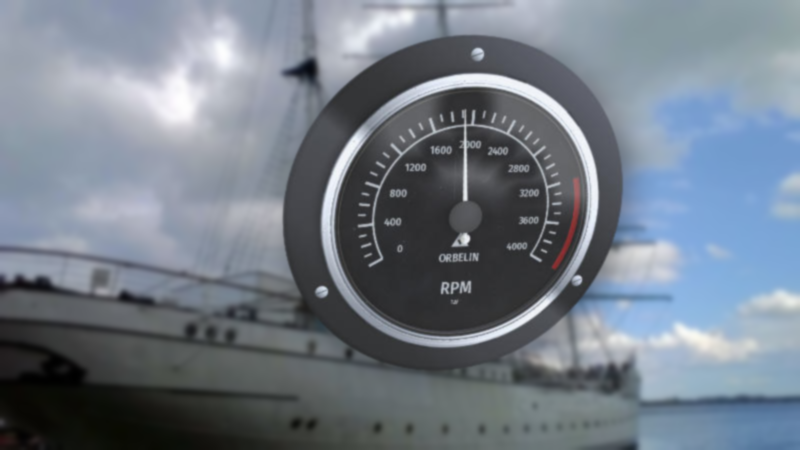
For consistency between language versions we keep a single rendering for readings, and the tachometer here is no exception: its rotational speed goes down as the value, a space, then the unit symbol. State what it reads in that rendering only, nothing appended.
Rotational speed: 1900 rpm
